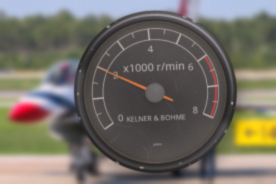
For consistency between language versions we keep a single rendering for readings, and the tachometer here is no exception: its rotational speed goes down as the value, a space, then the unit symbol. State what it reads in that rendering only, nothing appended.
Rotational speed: 2000 rpm
